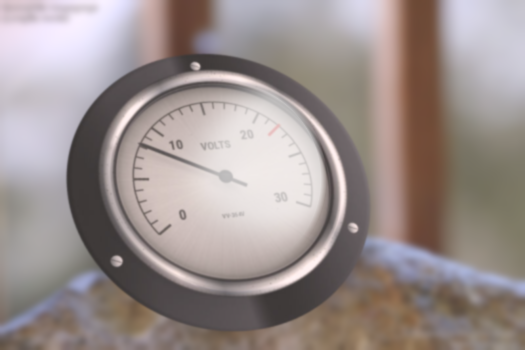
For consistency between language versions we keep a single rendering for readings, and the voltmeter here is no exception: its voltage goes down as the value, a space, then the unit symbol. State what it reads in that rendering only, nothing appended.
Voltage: 8 V
